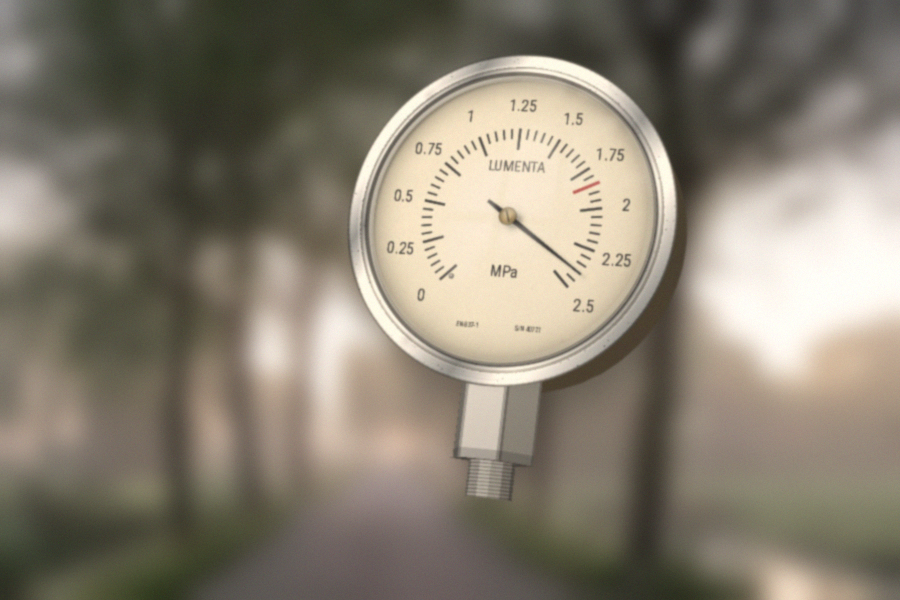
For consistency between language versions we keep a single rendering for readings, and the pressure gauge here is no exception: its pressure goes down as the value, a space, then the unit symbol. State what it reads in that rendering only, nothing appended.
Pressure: 2.4 MPa
